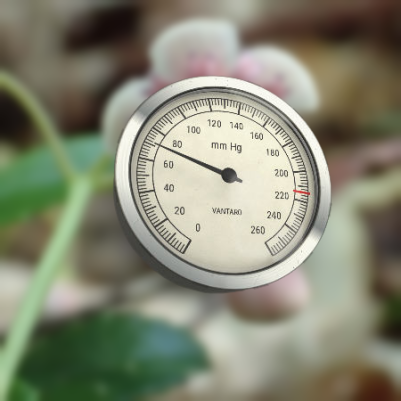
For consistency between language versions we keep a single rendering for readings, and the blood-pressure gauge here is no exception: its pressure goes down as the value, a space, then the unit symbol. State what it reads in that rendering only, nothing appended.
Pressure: 70 mmHg
